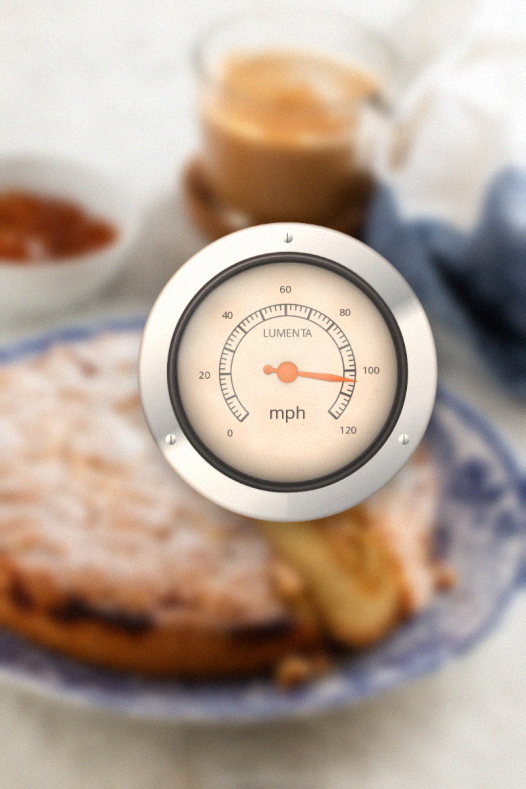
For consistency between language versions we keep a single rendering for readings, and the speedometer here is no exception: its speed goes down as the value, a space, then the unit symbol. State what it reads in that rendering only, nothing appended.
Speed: 104 mph
